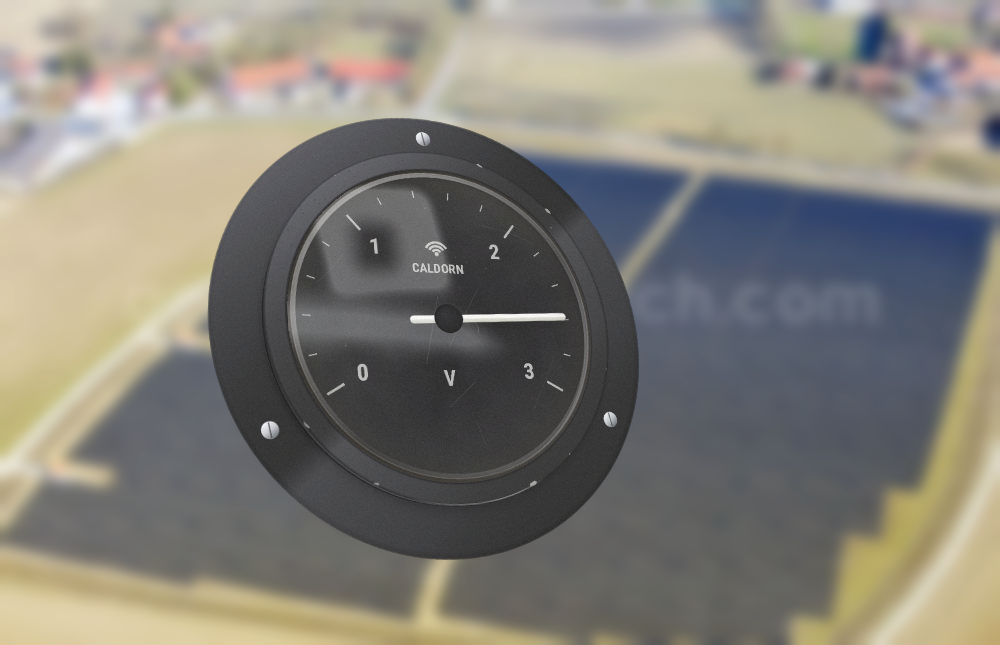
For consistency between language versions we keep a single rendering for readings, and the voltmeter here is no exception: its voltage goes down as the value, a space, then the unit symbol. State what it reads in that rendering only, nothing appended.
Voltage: 2.6 V
